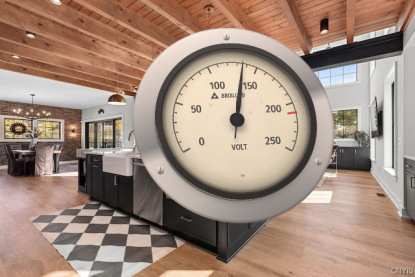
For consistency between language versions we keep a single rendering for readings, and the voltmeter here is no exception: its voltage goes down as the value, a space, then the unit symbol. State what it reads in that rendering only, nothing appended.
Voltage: 135 V
